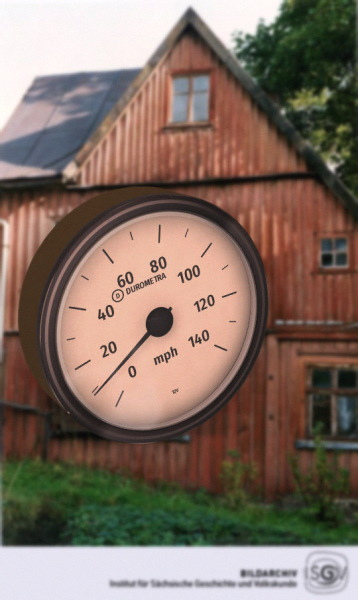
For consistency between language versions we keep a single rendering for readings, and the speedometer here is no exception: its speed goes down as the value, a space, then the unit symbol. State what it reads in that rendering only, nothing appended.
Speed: 10 mph
